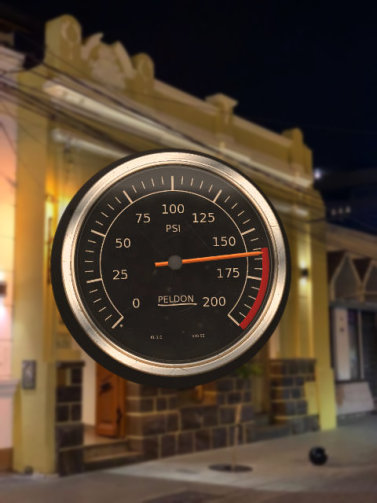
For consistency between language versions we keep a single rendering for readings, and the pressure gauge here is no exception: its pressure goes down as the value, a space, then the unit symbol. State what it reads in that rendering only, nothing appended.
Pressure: 162.5 psi
